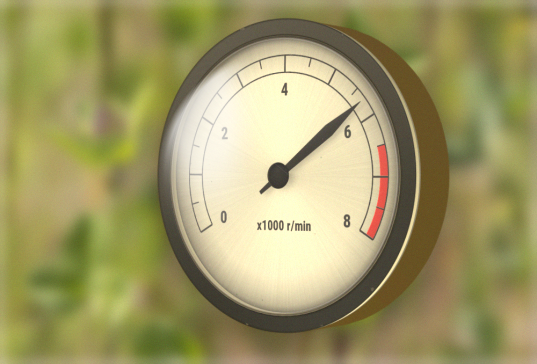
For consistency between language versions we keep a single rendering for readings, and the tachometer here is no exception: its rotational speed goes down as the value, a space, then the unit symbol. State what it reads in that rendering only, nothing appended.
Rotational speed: 5750 rpm
